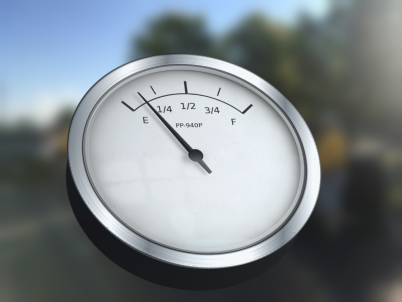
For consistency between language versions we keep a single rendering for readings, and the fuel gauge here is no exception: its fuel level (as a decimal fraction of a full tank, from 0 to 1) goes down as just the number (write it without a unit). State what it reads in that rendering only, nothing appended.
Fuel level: 0.125
